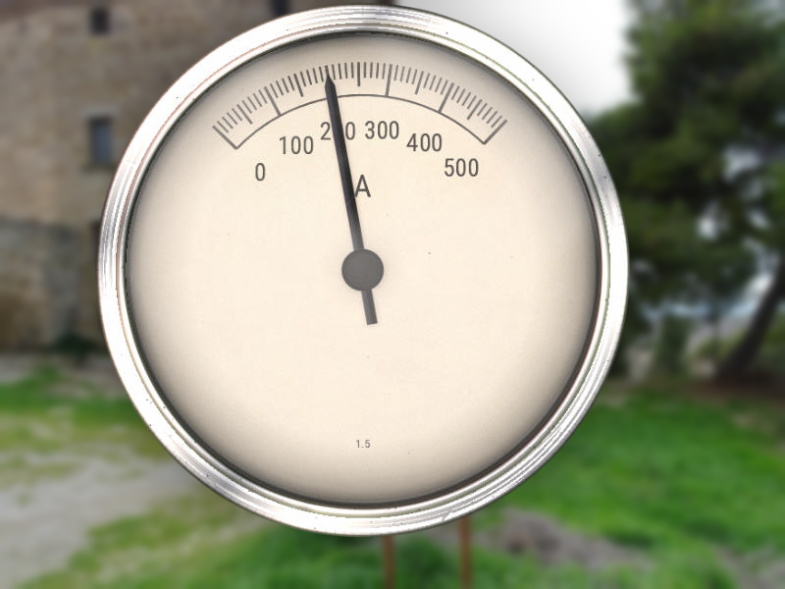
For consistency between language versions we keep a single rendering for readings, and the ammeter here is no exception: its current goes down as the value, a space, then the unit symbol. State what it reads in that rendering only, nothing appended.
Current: 200 A
